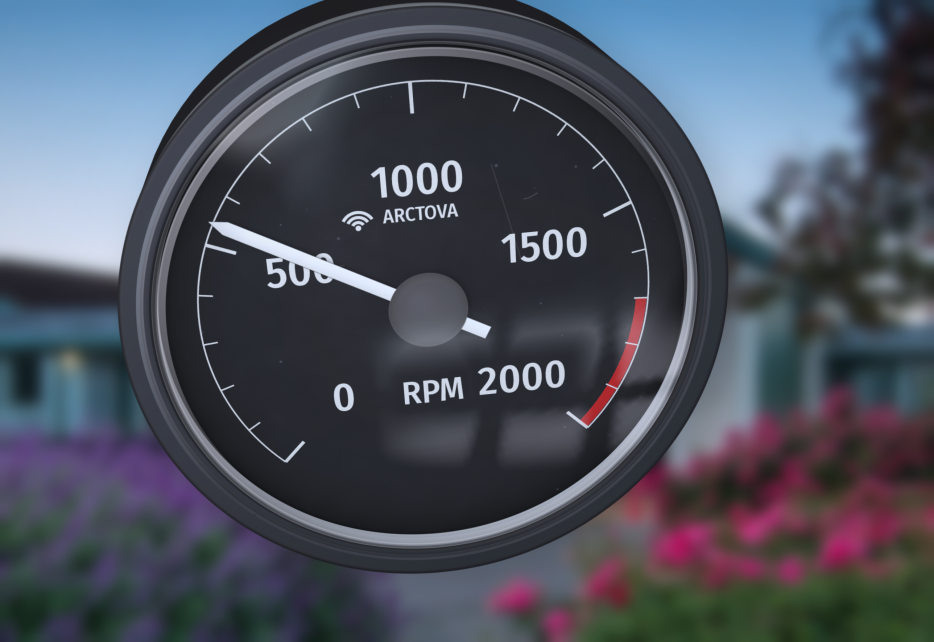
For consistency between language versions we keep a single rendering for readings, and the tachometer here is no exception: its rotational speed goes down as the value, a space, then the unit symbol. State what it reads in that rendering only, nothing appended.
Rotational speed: 550 rpm
